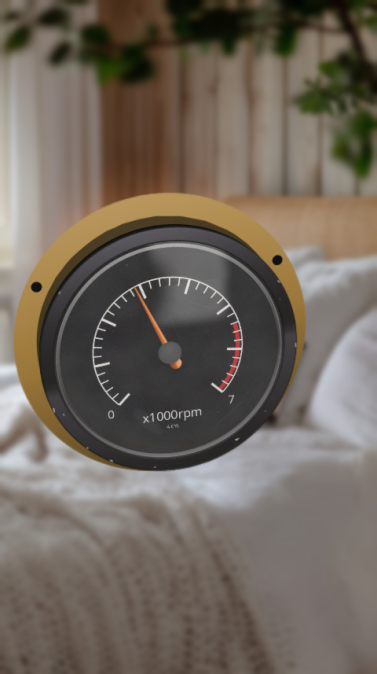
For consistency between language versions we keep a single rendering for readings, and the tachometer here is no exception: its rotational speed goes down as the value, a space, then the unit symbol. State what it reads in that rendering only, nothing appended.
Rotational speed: 2900 rpm
